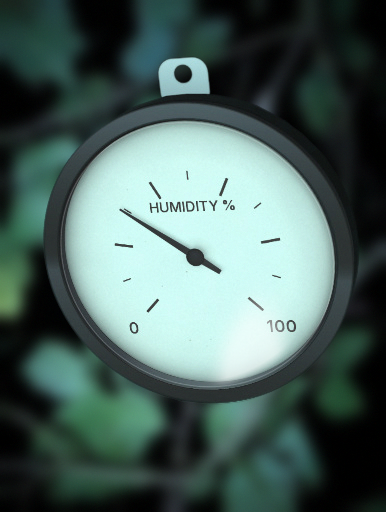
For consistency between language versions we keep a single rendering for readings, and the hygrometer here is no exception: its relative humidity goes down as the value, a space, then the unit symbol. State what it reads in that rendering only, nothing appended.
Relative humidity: 30 %
